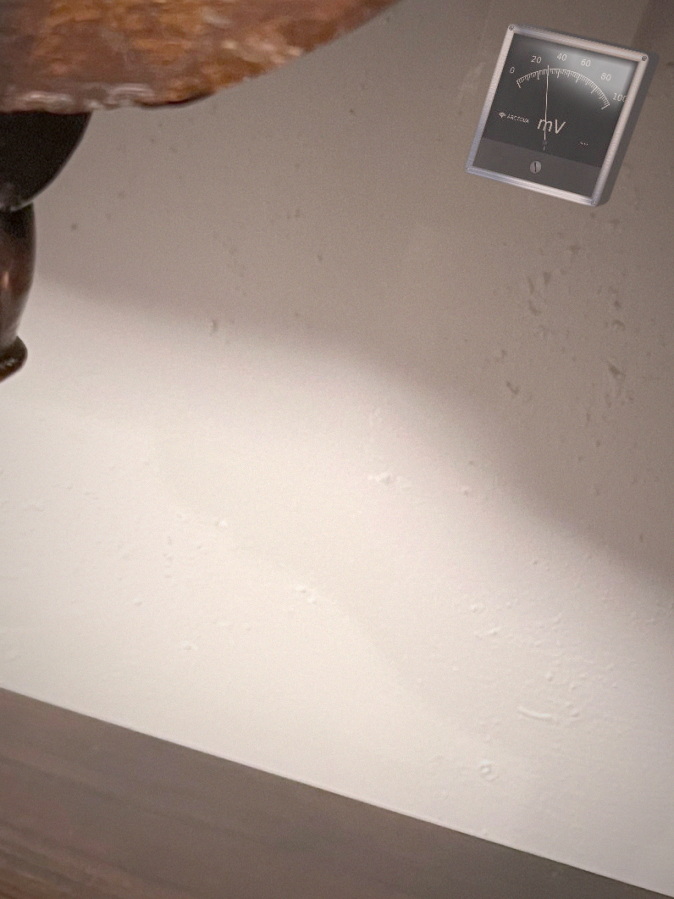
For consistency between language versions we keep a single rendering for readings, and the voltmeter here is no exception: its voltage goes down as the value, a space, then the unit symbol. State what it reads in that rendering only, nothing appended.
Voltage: 30 mV
